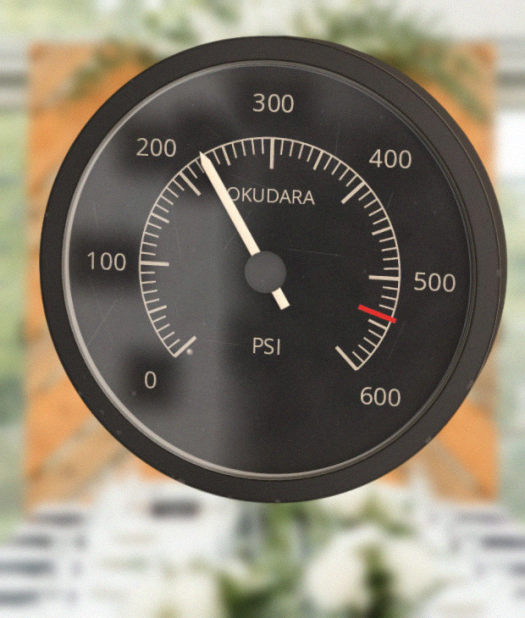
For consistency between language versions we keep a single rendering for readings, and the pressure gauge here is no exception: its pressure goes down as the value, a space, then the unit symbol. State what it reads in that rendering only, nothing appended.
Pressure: 230 psi
